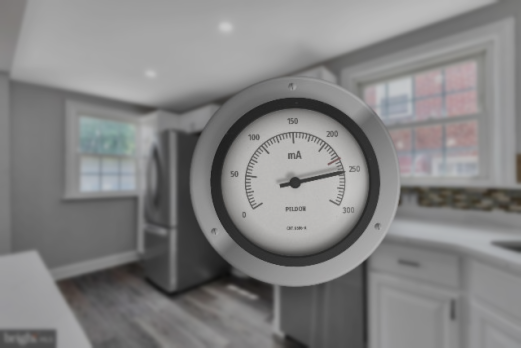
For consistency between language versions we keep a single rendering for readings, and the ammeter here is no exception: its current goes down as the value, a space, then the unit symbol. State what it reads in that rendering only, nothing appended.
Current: 250 mA
